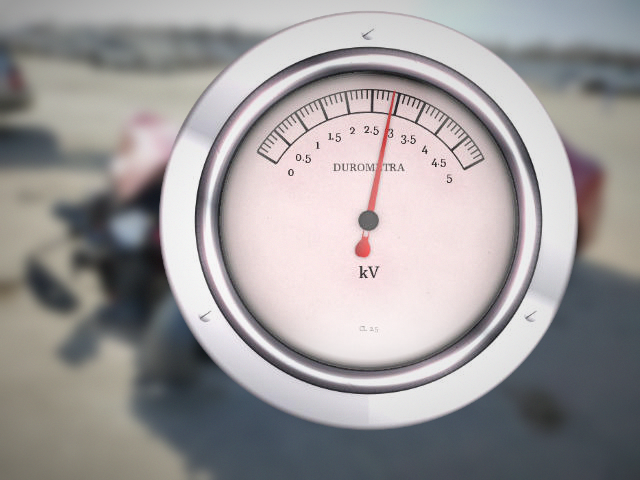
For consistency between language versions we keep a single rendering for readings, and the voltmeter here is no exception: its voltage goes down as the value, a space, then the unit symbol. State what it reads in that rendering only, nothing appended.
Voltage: 2.9 kV
